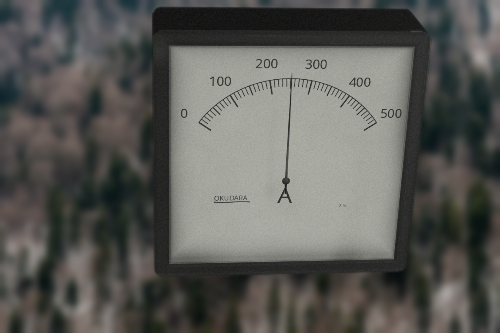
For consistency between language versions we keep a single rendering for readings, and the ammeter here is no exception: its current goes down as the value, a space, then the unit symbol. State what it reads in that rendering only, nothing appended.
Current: 250 A
